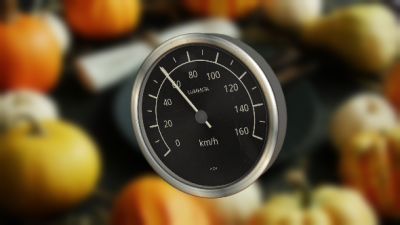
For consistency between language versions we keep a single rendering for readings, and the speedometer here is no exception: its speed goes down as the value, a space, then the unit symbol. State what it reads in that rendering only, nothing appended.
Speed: 60 km/h
